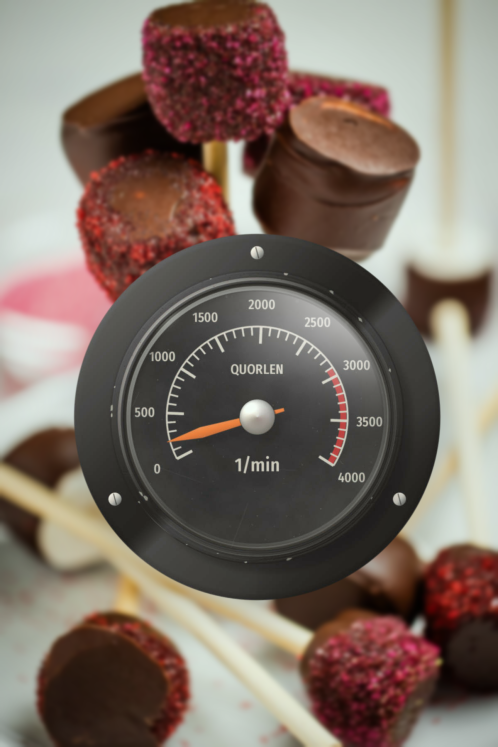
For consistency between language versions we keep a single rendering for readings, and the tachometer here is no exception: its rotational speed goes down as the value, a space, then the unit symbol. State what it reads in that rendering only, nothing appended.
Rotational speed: 200 rpm
